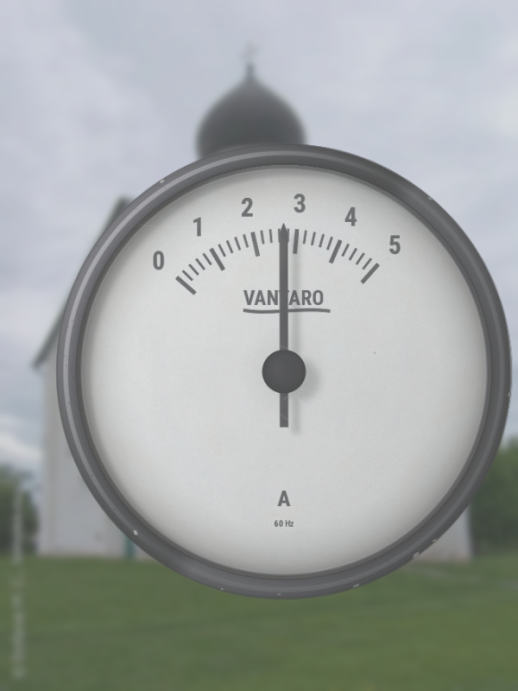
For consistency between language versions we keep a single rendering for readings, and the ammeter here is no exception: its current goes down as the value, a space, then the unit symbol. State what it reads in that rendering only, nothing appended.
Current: 2.7 A
